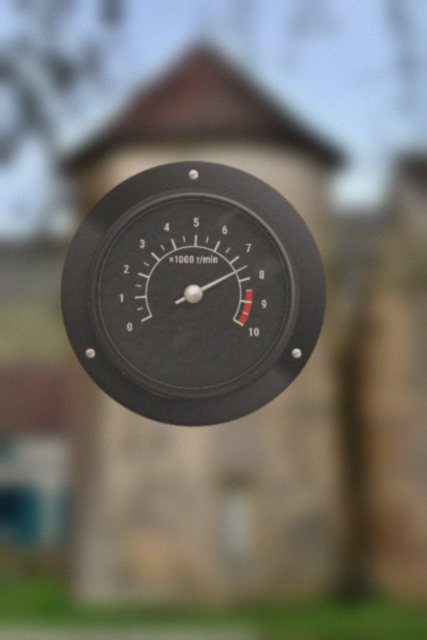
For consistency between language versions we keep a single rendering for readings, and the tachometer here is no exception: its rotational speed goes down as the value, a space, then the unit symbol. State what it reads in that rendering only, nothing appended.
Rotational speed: 7500 rpm
